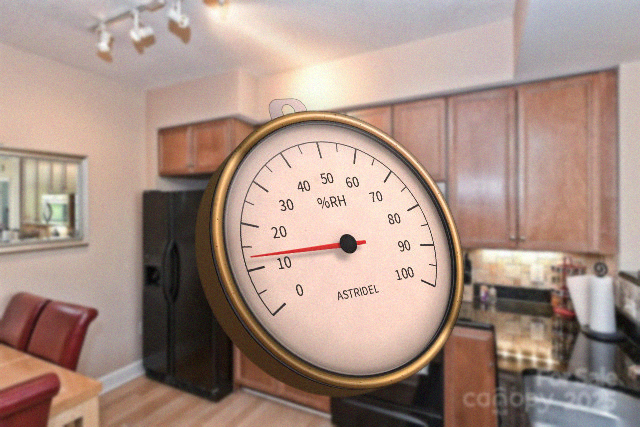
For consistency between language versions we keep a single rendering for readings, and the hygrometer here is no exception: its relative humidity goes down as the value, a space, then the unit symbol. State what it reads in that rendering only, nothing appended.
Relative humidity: 12.5 %
